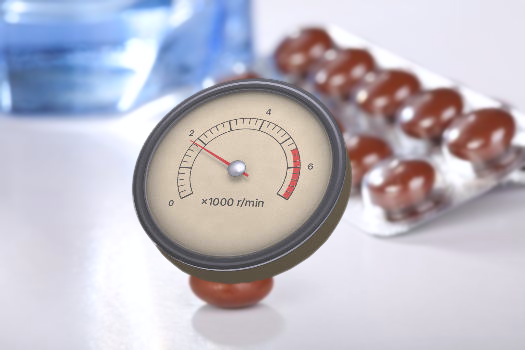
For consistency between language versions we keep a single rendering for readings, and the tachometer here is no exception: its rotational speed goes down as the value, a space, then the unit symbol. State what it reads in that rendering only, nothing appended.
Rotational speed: 1800 rpm
